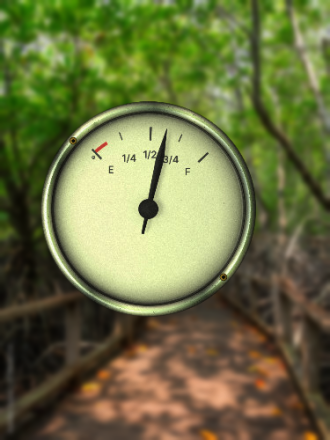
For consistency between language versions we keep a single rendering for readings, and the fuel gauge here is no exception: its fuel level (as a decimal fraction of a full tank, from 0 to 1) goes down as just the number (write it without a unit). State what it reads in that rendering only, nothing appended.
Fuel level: 0.625
